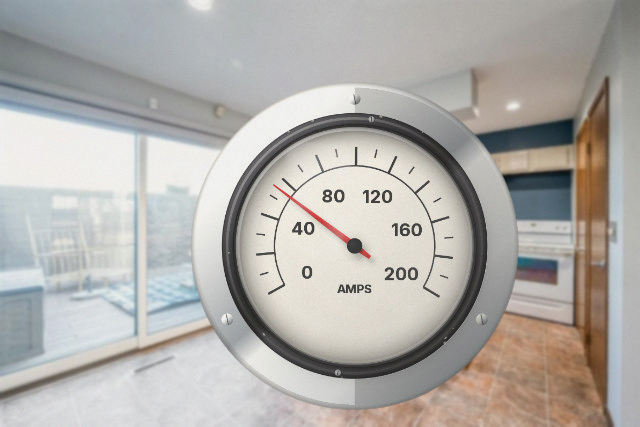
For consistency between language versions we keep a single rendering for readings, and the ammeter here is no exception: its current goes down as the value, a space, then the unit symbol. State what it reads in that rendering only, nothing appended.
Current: 55 A
